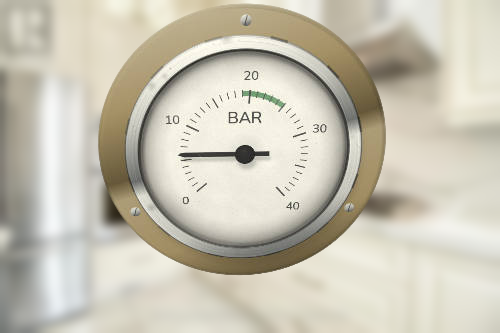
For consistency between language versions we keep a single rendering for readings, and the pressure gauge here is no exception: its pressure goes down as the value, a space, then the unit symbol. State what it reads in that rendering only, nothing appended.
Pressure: 6 bar
